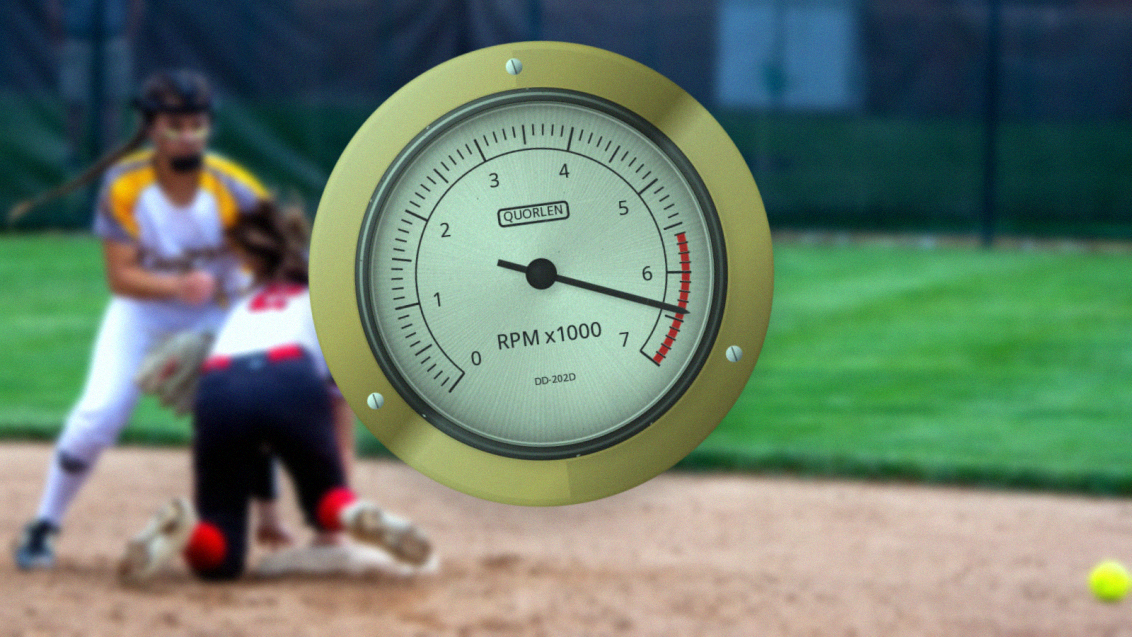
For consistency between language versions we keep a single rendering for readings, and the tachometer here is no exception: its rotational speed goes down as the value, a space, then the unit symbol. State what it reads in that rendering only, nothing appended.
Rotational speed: 6400 rpm
